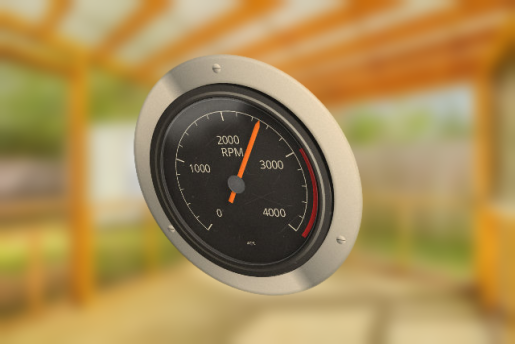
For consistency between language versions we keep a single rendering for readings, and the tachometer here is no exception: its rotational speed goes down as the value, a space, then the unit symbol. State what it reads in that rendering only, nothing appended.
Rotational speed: 2500 rpm
